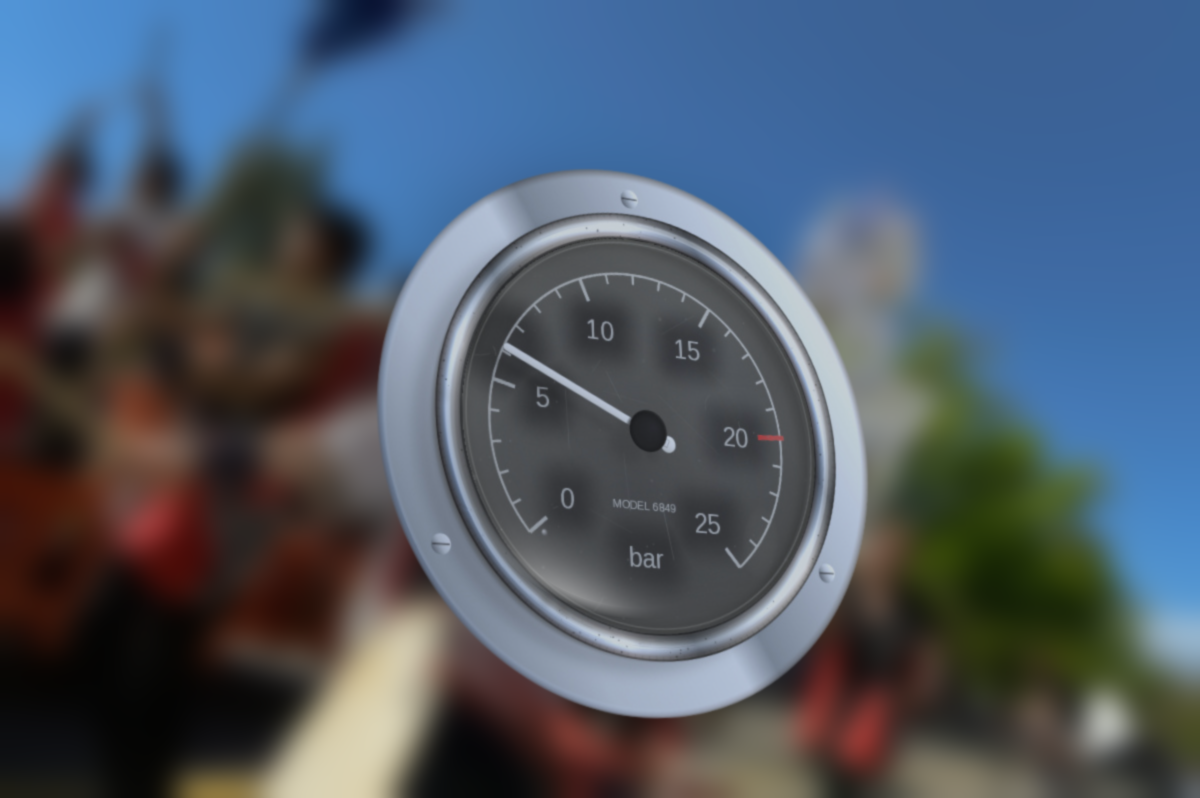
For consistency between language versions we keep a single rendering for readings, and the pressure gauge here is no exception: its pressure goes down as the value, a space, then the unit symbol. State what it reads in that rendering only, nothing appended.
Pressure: 6 bar
